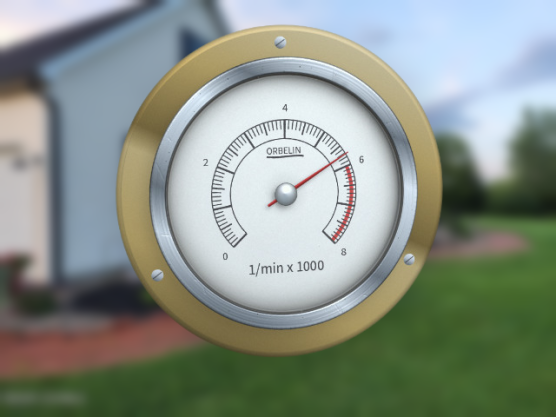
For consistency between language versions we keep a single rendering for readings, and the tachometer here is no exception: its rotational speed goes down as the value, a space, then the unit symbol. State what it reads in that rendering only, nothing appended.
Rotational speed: 5700 rpm
